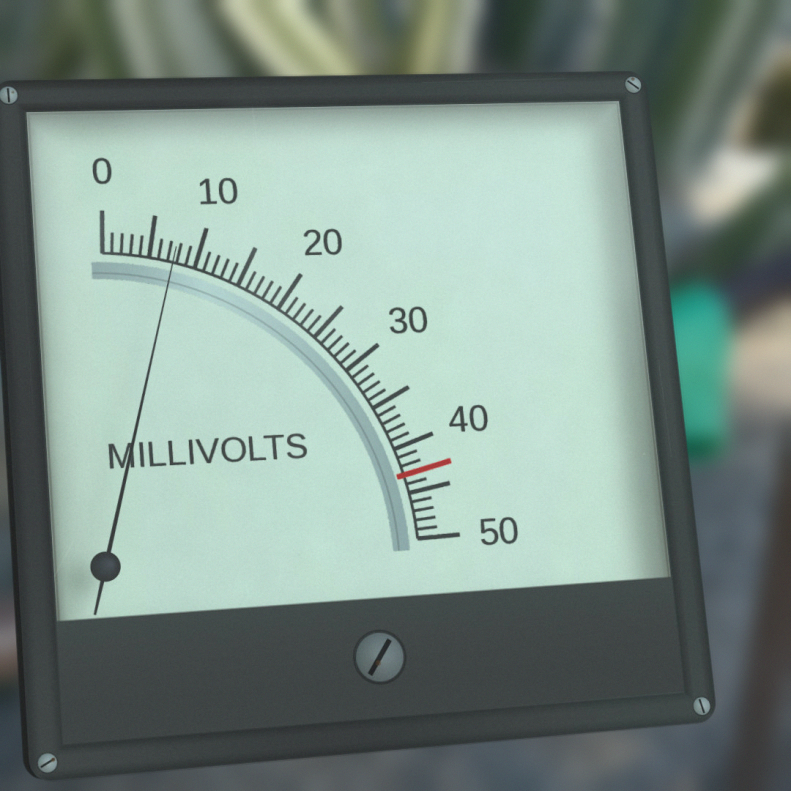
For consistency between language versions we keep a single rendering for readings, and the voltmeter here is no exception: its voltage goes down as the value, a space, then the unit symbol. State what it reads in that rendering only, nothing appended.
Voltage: 7.5 mV
